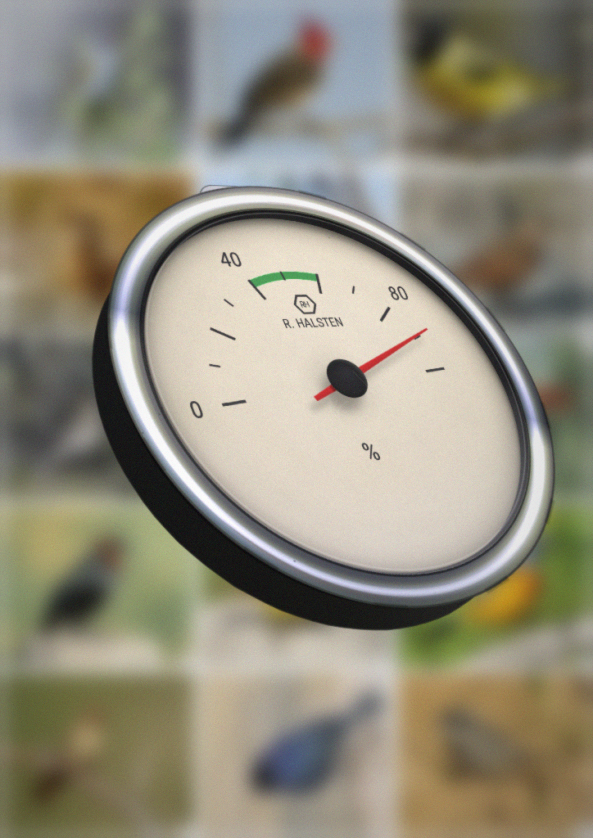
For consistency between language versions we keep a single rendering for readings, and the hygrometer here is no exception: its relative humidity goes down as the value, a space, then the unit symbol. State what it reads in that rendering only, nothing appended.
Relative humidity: 90 %
